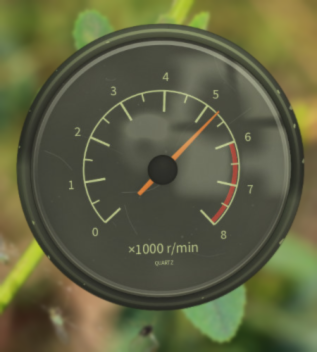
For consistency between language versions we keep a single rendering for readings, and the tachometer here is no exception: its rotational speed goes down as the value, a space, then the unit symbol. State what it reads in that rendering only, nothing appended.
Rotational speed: 5250 rpm
